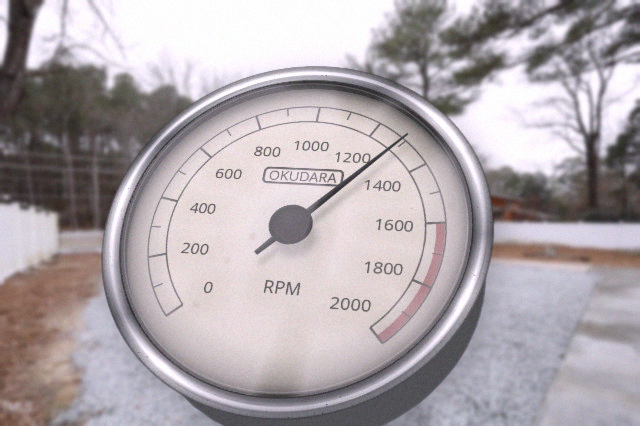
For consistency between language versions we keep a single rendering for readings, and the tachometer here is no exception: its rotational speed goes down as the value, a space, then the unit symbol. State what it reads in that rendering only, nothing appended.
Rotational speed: 1300 rpm
